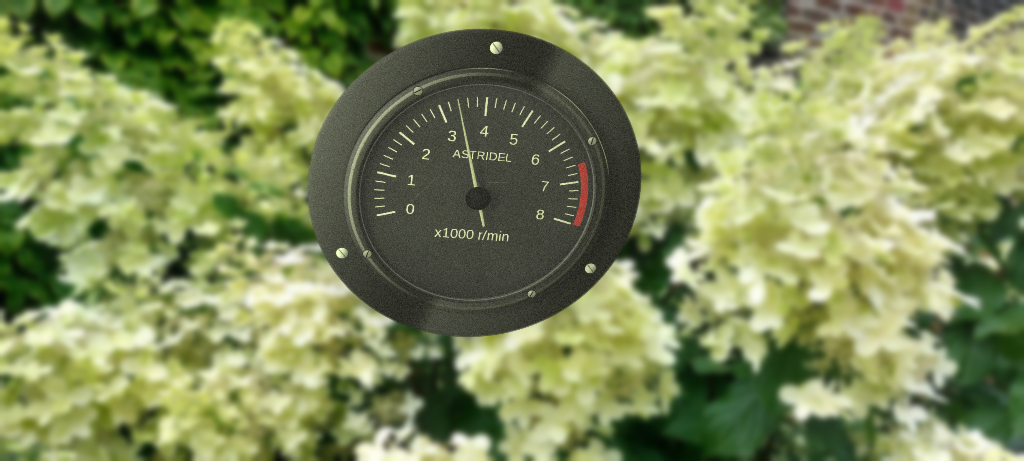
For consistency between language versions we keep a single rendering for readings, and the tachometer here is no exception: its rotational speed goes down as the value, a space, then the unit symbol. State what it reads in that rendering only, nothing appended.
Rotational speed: 3400 rpm
